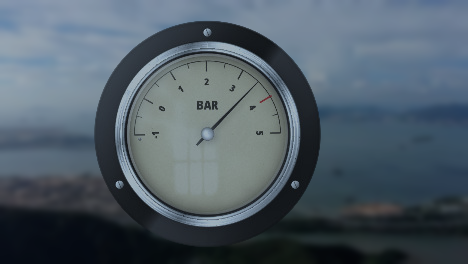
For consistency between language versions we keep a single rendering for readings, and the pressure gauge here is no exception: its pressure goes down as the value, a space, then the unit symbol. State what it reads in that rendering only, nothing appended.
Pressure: 3.5 bar
